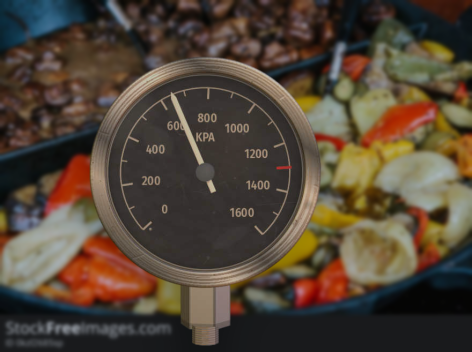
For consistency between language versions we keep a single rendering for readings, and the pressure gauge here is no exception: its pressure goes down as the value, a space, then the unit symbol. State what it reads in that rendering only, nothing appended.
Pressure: 650 kPa
